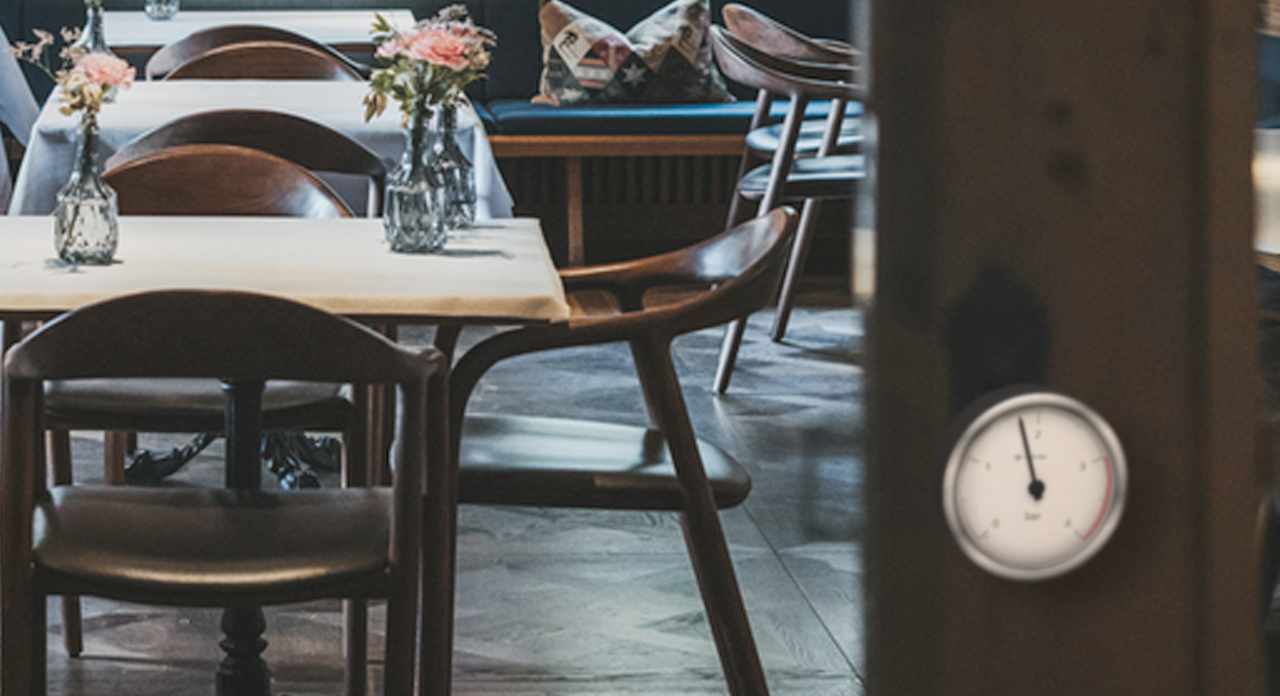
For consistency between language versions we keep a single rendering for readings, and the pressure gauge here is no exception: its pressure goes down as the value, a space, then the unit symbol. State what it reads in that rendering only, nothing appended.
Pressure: 1.75 bar
